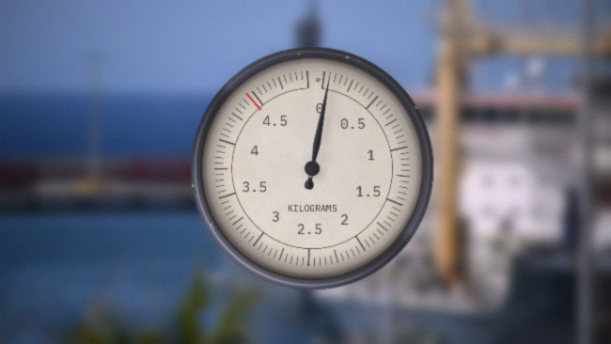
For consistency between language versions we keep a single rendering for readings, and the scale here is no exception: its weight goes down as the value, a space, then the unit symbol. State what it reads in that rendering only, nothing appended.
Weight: 0.05 kg
